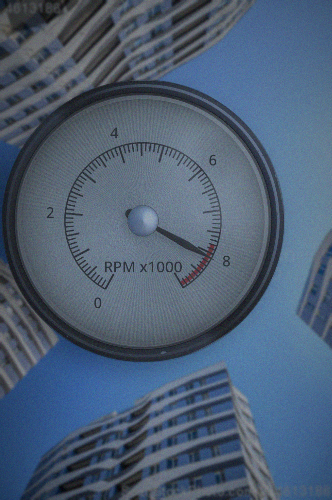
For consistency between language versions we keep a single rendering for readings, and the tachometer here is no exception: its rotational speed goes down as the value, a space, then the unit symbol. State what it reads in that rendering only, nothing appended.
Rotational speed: 8100 rpm
